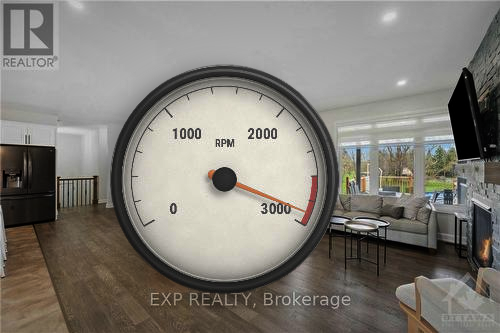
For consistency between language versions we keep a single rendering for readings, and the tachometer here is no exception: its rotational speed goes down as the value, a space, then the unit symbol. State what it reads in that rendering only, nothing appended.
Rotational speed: 2900 rpm
